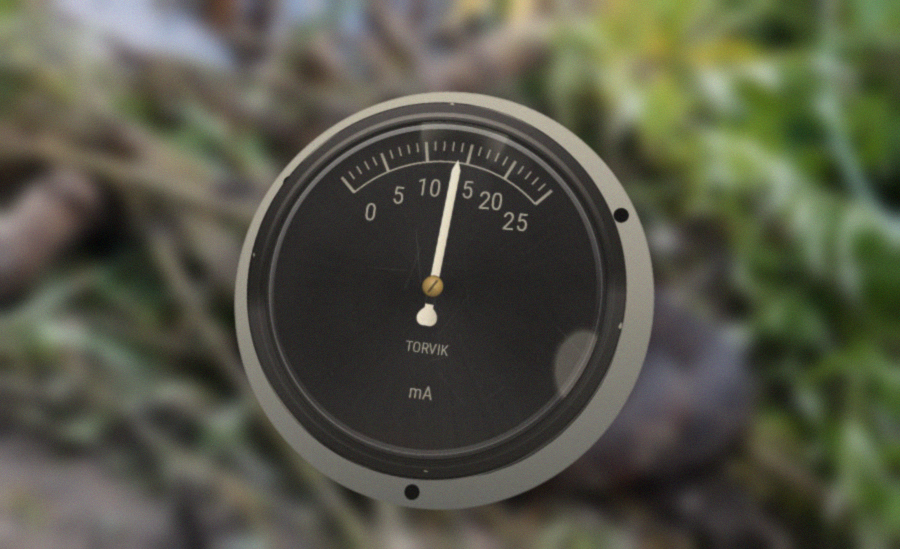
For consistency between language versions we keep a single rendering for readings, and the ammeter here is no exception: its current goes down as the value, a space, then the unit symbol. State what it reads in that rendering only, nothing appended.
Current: 14 mA
